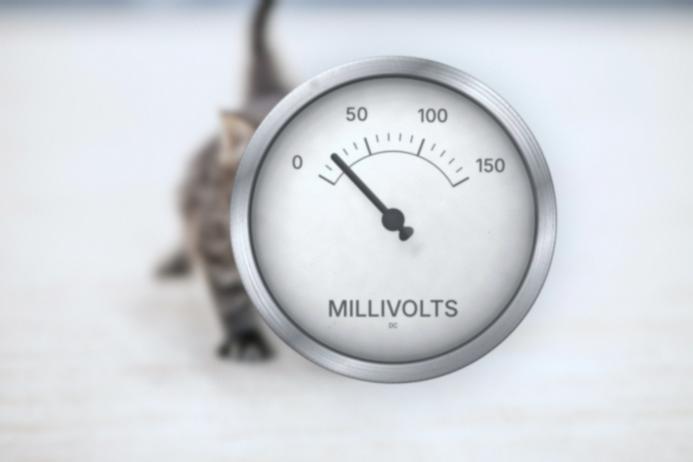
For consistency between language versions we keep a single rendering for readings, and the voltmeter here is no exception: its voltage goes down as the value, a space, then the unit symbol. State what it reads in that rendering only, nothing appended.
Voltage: 20 mV
